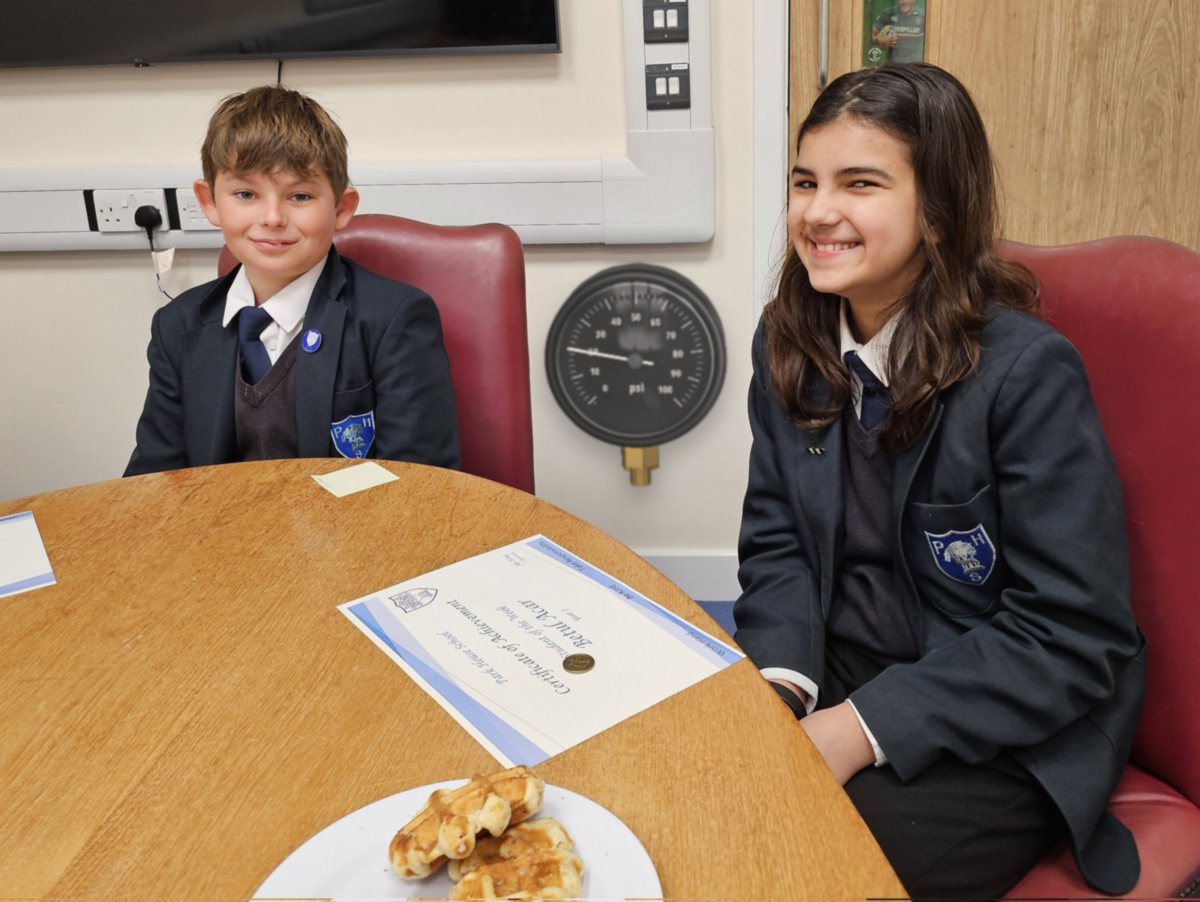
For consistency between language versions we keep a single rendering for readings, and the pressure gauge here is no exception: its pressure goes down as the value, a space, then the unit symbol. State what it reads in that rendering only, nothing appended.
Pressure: 20 psi
